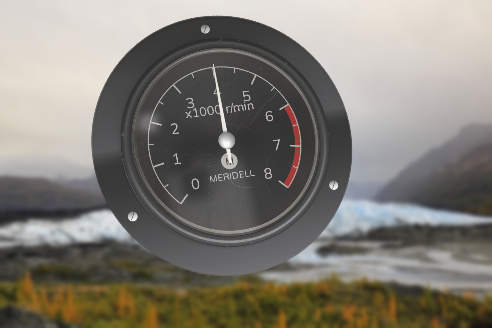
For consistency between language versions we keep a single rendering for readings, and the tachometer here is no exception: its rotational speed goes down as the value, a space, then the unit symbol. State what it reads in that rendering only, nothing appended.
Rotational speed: 4000 rpm
